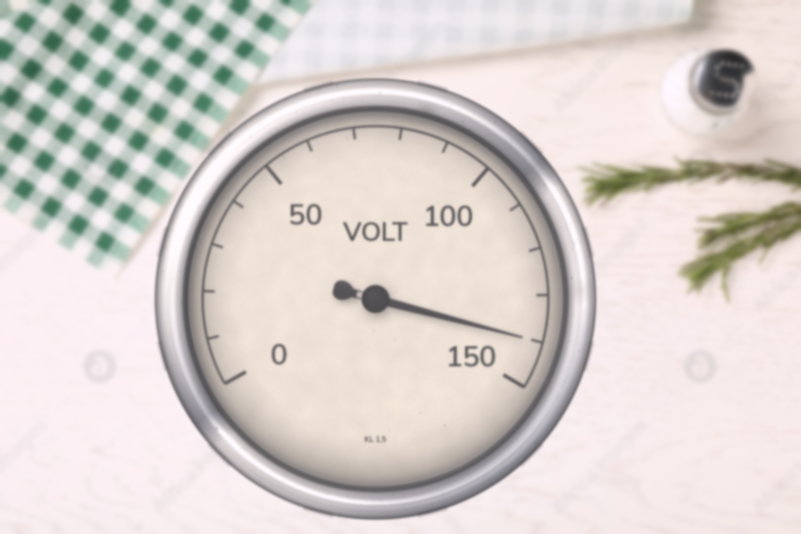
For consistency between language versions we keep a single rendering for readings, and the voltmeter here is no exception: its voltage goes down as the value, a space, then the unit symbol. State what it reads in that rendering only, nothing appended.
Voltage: 140 V
